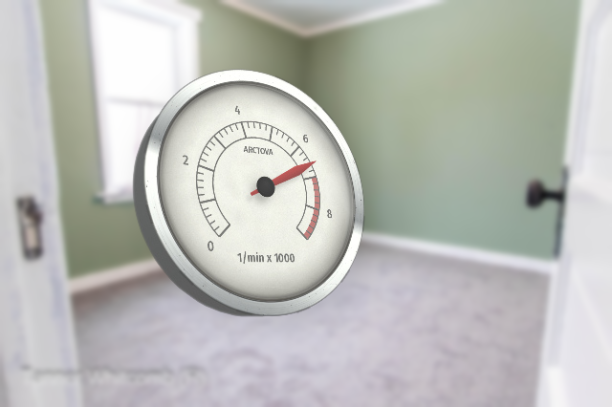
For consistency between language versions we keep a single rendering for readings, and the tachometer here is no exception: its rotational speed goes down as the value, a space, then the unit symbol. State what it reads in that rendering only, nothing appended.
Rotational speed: 6600 rpm
